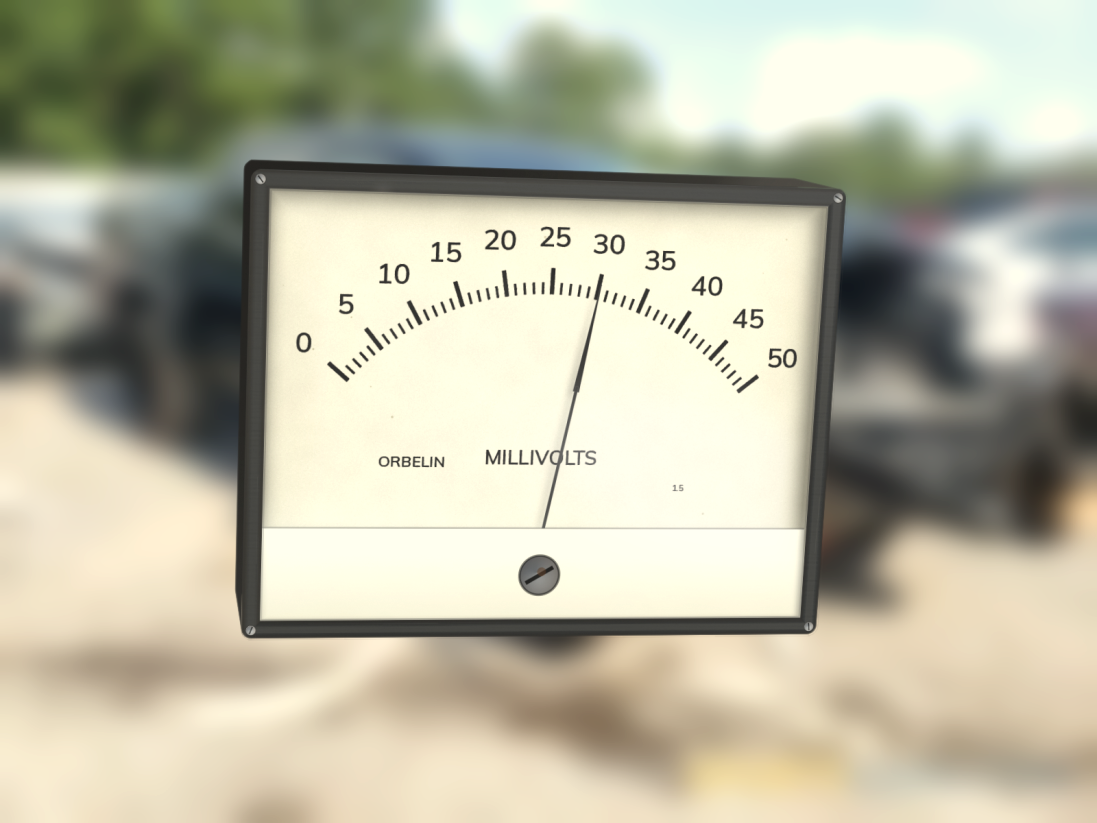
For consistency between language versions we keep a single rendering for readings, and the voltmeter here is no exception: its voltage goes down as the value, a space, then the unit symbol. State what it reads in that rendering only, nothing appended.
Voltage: 30 mV
